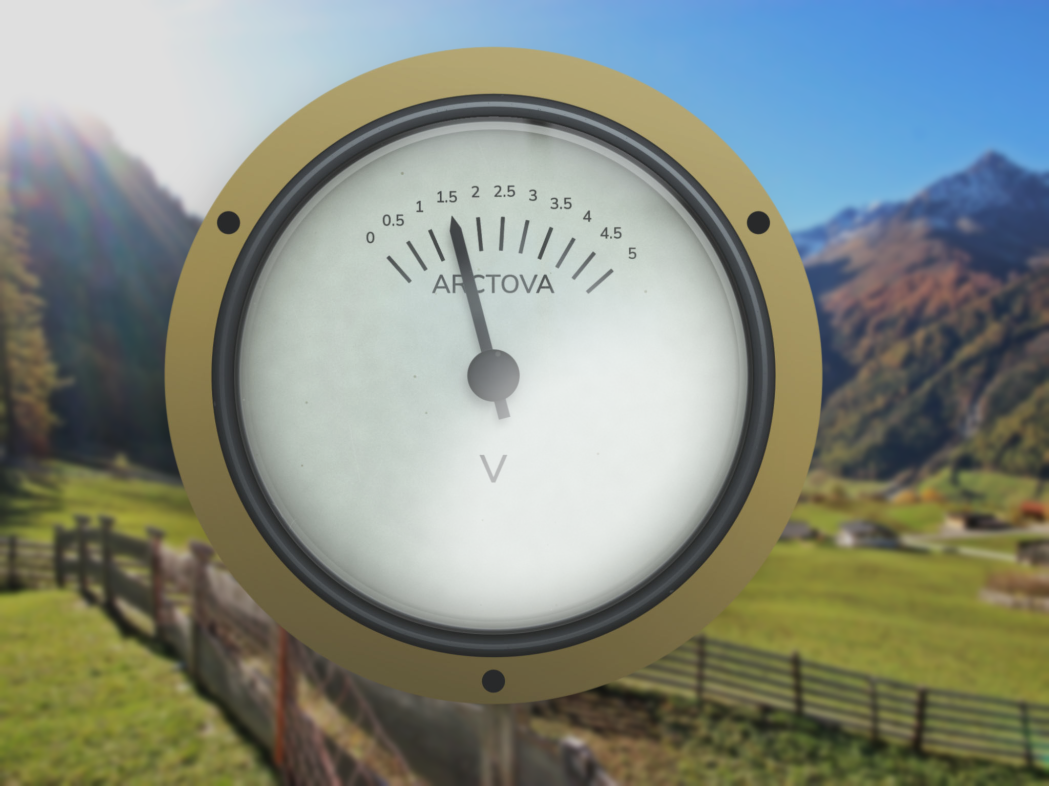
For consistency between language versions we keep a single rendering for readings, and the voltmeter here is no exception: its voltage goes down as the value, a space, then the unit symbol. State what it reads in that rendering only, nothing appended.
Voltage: 1.5 V
